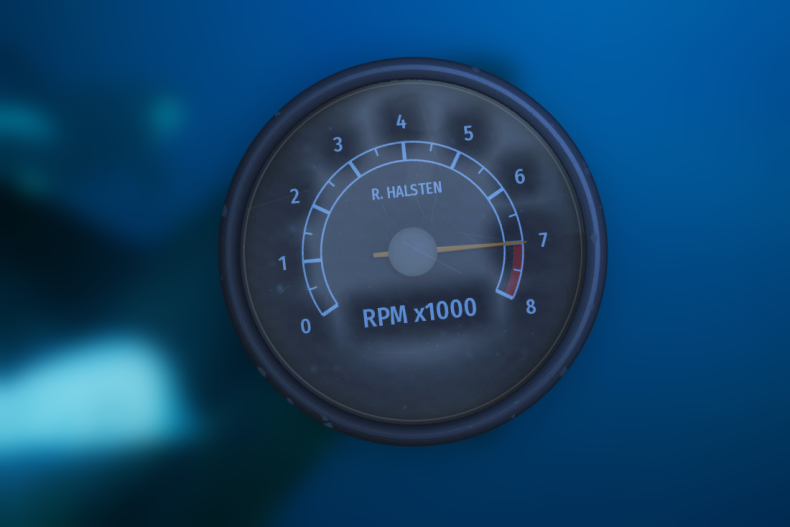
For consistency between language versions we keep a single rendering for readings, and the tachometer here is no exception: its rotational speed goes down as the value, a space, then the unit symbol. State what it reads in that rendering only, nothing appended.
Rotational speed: 7000 rpm
